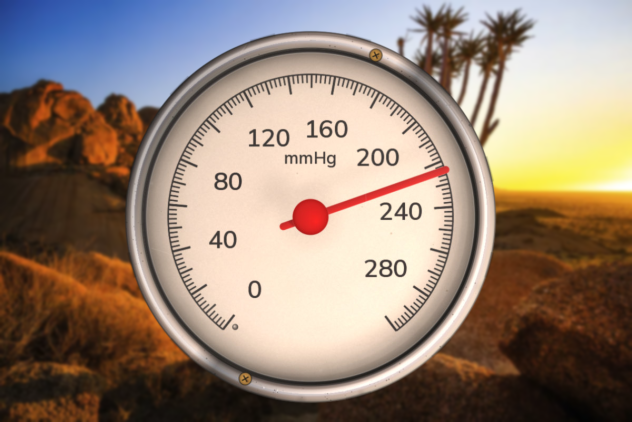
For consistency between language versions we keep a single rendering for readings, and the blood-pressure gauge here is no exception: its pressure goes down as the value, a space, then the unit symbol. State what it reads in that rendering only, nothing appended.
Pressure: 224 mmHg
